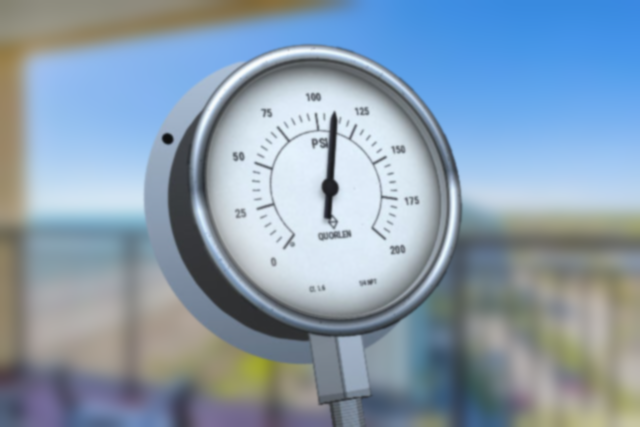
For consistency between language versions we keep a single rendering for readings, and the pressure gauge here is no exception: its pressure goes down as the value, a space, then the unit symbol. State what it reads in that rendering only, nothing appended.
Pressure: 110 psi
